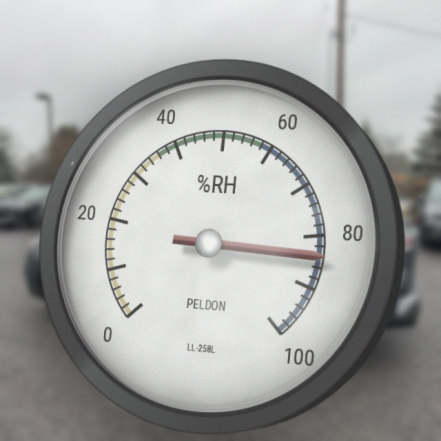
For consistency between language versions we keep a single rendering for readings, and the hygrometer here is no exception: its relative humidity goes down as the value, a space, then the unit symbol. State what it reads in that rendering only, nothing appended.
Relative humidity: 84 %
